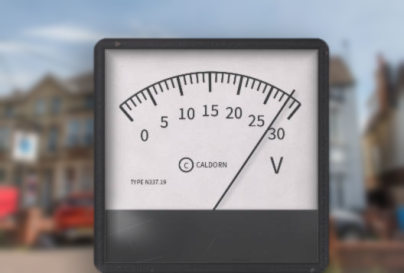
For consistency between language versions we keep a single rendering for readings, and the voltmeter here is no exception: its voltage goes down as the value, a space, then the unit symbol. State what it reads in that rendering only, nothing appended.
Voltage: 28 V
